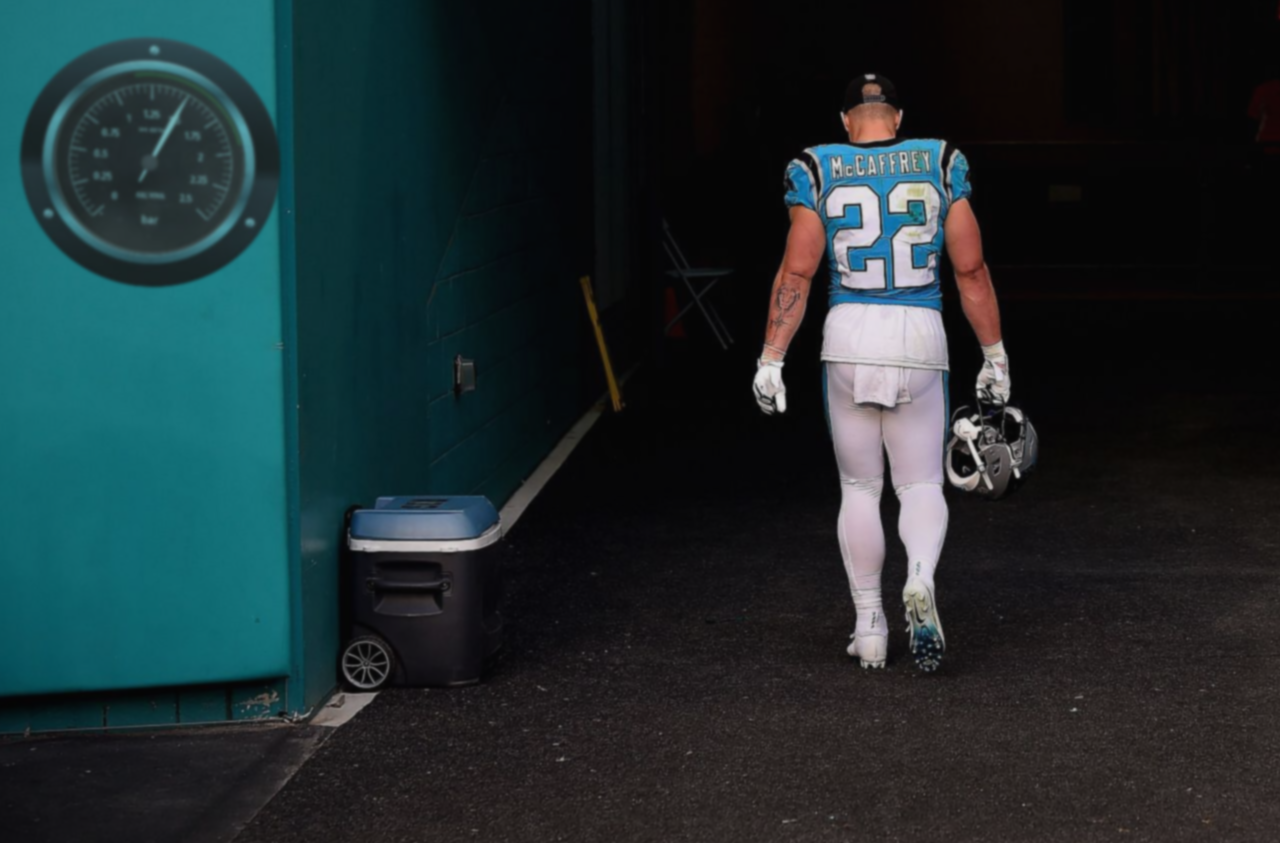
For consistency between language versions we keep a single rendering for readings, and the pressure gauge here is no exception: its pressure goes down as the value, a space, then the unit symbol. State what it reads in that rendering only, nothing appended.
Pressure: 1.5 bar
